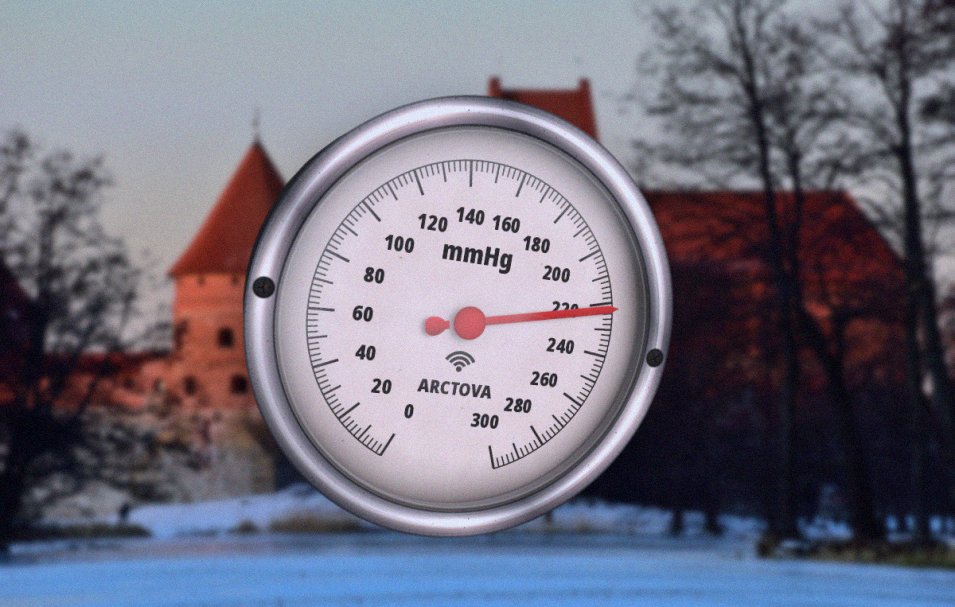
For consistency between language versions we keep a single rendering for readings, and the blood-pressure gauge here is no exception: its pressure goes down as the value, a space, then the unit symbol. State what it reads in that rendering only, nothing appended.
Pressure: 222 mmHg
